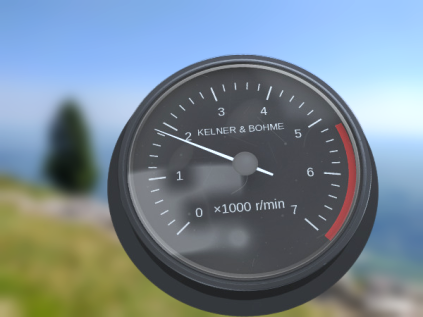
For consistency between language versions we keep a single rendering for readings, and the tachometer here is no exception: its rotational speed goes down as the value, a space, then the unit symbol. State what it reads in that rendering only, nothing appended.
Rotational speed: 1800 rpm
